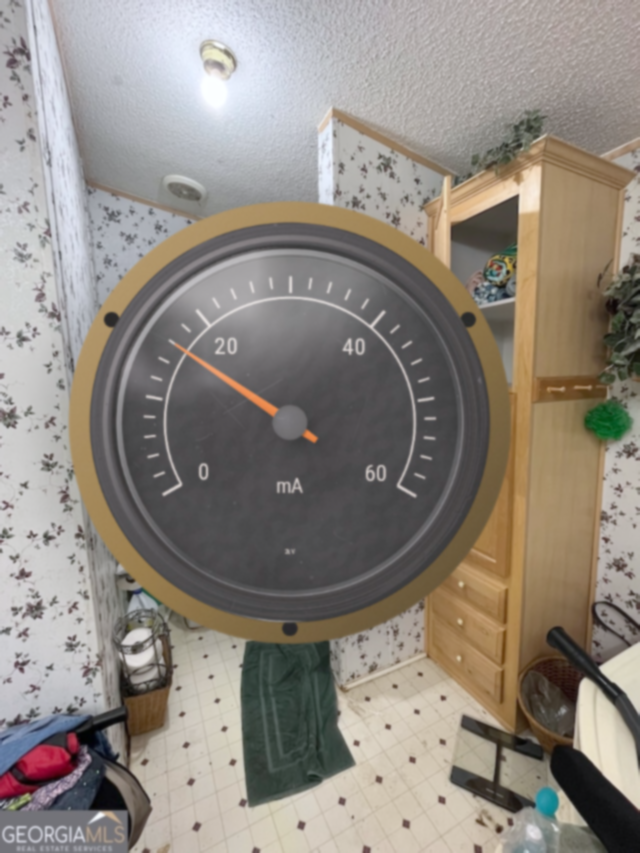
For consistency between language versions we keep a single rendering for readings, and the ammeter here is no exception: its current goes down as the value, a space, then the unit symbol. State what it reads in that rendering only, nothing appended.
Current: 16 mA
